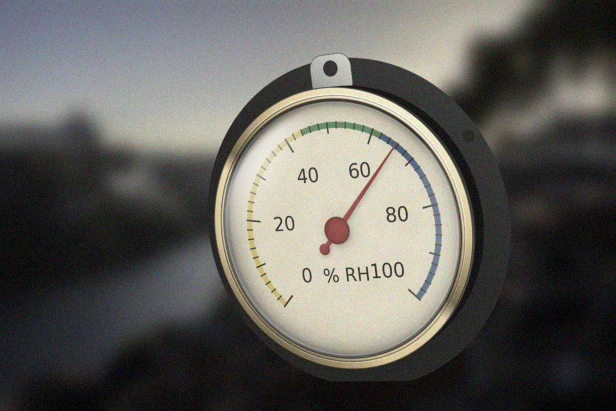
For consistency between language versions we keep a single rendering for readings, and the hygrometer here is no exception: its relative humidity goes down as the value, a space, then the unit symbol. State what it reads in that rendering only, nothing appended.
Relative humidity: 66 %
